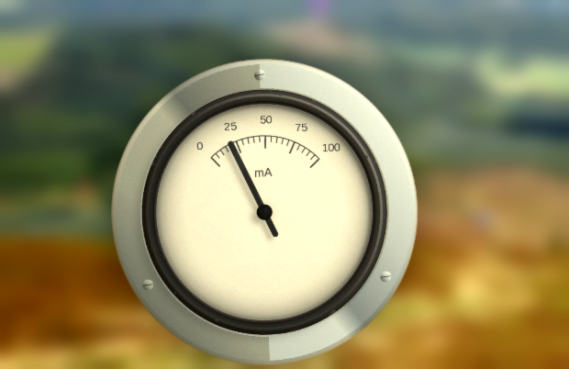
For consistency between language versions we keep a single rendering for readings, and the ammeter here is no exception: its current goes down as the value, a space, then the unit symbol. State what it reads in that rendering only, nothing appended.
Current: 20 mA
